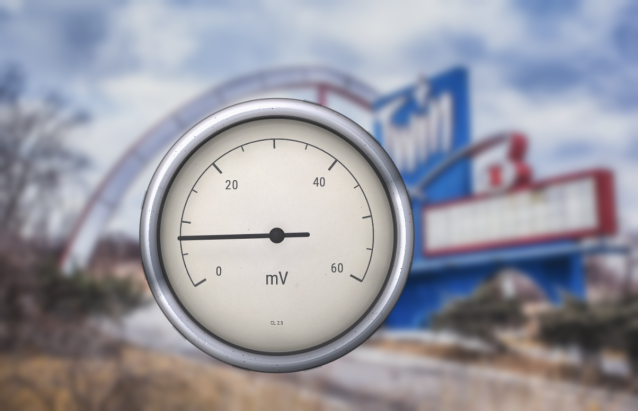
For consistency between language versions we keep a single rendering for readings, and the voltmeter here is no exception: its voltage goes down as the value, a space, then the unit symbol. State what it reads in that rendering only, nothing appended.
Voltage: 7.5 mV
